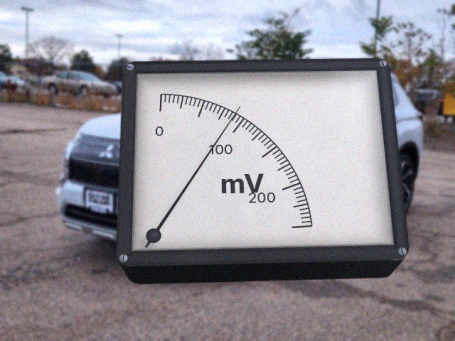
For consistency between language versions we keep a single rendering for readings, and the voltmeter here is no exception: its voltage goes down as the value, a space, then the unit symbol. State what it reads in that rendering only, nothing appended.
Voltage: 90 mV
